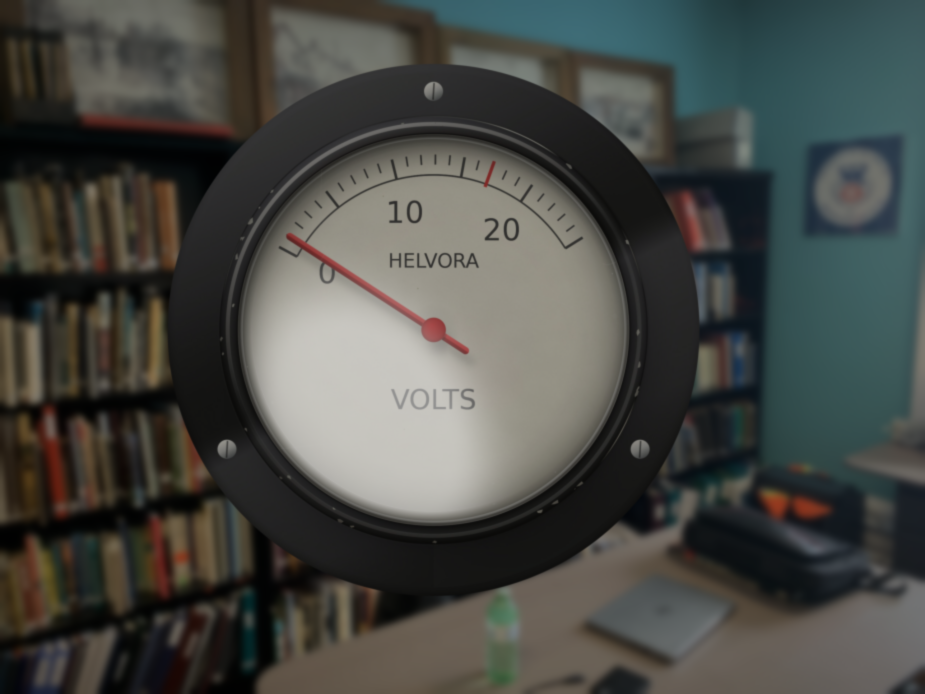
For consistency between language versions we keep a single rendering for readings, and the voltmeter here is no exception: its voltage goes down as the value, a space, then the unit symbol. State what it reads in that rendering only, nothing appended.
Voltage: 1 V
